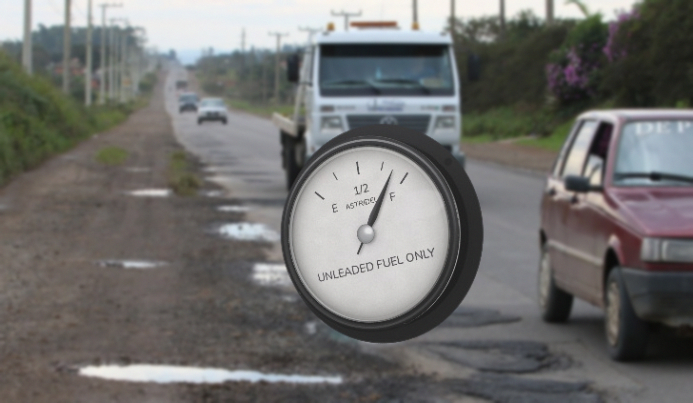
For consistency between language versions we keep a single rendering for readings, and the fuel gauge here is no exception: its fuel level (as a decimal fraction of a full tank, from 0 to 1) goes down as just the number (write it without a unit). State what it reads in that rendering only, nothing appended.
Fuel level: 0.875
